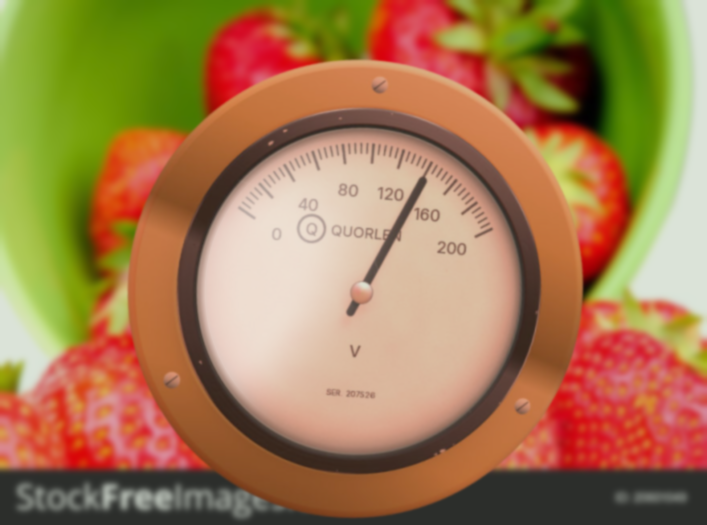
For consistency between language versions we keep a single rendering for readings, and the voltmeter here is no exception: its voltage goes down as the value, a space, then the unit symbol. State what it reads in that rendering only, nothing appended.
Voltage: 140 V
